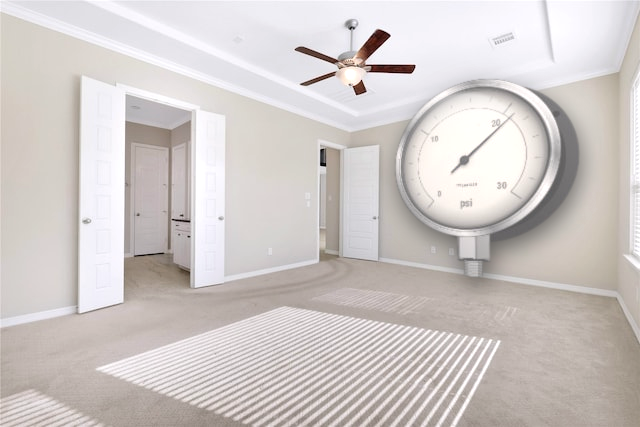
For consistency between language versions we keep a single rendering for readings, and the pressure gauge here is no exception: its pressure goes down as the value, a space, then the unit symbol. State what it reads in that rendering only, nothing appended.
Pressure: 21 psi
